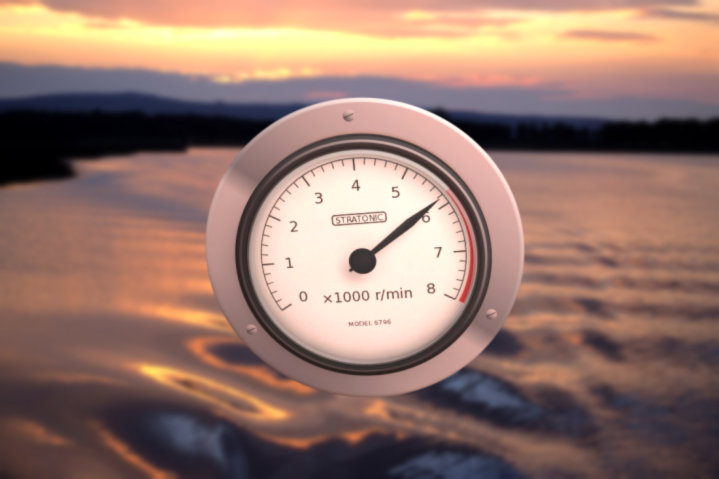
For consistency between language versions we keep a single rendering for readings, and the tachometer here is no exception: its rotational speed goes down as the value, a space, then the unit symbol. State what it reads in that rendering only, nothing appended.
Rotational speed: 5800 rpm
